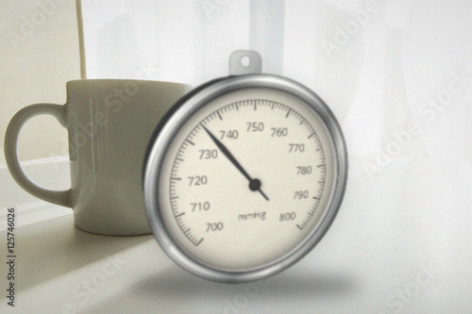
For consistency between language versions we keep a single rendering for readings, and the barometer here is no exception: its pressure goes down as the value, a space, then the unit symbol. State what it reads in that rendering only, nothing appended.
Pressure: 735 mmHg
